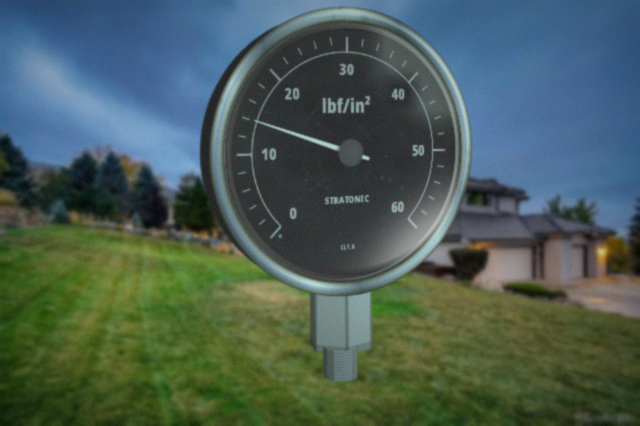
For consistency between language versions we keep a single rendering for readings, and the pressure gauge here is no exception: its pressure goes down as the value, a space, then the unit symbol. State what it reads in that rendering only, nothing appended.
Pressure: 14 psi
